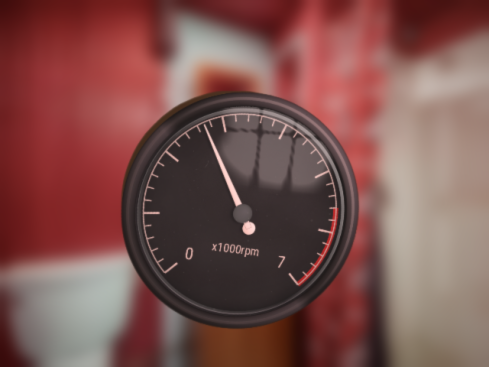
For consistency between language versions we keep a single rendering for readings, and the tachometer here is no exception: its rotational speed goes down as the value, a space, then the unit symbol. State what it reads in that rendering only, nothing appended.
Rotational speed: 2700 rpm
